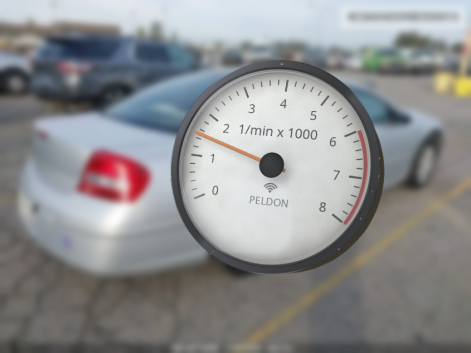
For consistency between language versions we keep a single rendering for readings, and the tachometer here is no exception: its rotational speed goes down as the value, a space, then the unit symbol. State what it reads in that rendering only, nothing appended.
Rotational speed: 1500 rpm
